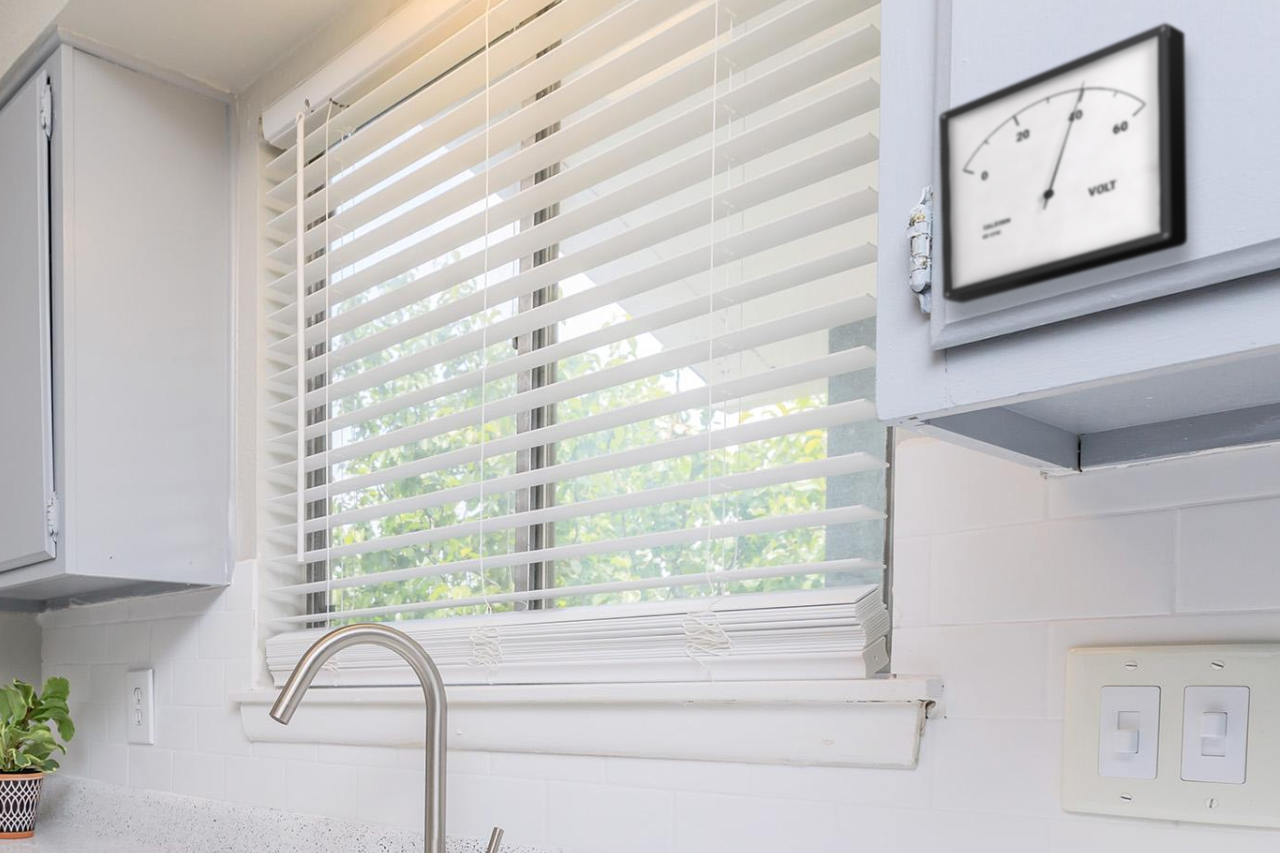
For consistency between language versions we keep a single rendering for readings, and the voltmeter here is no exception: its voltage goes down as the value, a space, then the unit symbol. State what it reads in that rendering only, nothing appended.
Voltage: 40 V
